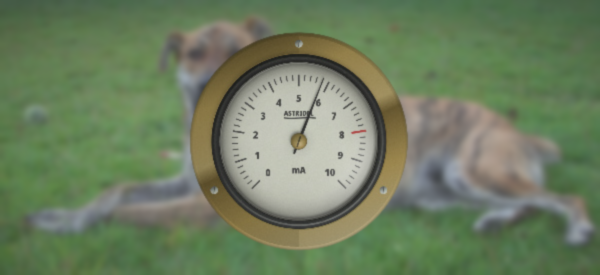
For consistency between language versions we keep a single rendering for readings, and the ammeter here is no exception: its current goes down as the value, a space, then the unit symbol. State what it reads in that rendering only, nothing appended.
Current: 5.8 mA
